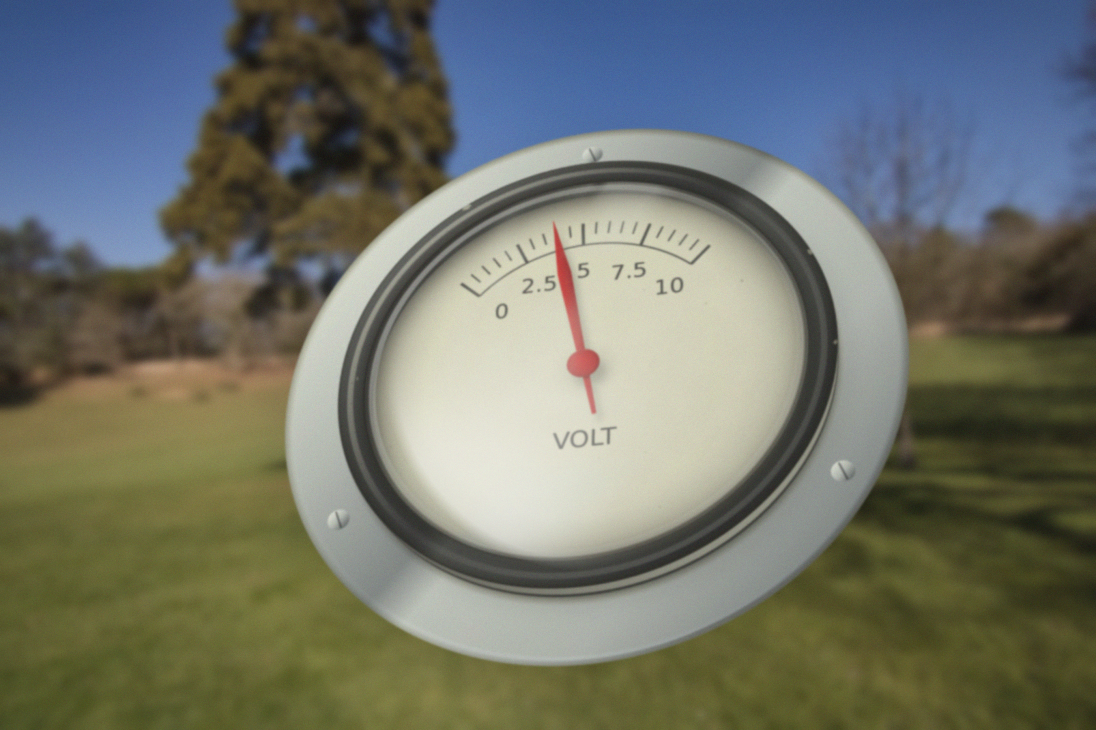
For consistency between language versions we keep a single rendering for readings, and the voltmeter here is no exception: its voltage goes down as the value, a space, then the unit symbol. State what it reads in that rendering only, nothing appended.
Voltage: 4 V
